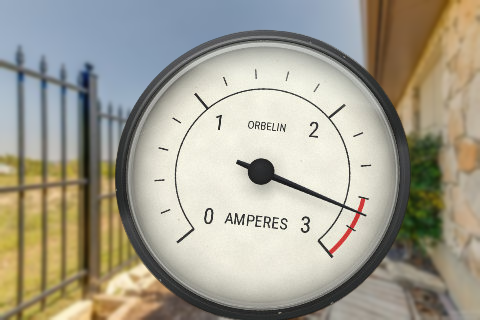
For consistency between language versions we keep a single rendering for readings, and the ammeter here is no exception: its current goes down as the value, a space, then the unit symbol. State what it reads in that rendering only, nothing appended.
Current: 2.7 A
